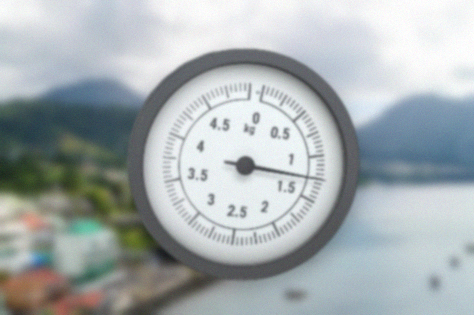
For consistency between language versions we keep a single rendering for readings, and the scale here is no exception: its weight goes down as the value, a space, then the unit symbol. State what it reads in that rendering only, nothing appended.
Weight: 1.25 kg
